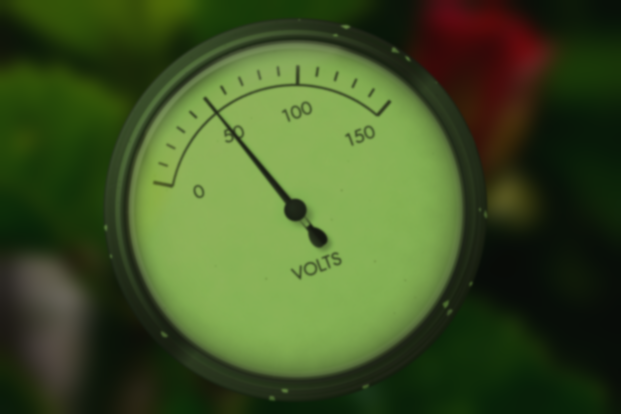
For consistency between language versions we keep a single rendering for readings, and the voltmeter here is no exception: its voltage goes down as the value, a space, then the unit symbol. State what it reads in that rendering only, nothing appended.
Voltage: 50 V
